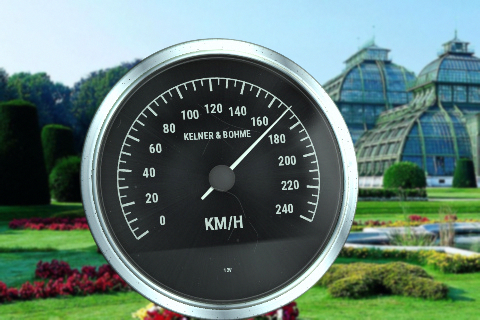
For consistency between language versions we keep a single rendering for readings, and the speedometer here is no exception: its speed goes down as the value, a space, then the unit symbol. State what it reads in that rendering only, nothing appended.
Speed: 170 km/h
